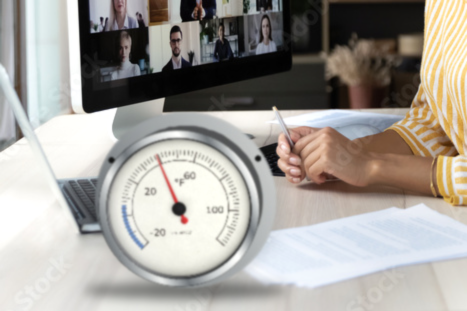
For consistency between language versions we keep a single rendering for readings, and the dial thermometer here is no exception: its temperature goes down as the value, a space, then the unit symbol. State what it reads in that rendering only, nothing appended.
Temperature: 40 °F
